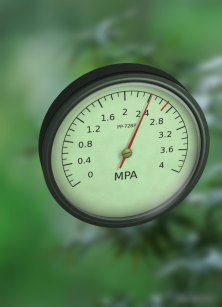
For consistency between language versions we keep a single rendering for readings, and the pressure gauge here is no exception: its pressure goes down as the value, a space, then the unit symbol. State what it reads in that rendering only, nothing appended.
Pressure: 2.4 MPa
